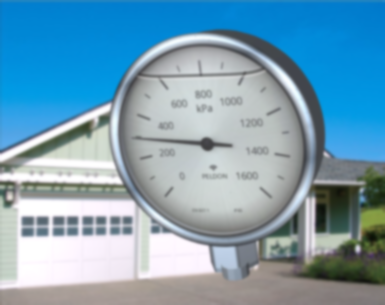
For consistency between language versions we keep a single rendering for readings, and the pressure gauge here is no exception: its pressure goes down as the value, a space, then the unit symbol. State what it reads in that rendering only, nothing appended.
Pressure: 300 kPa
